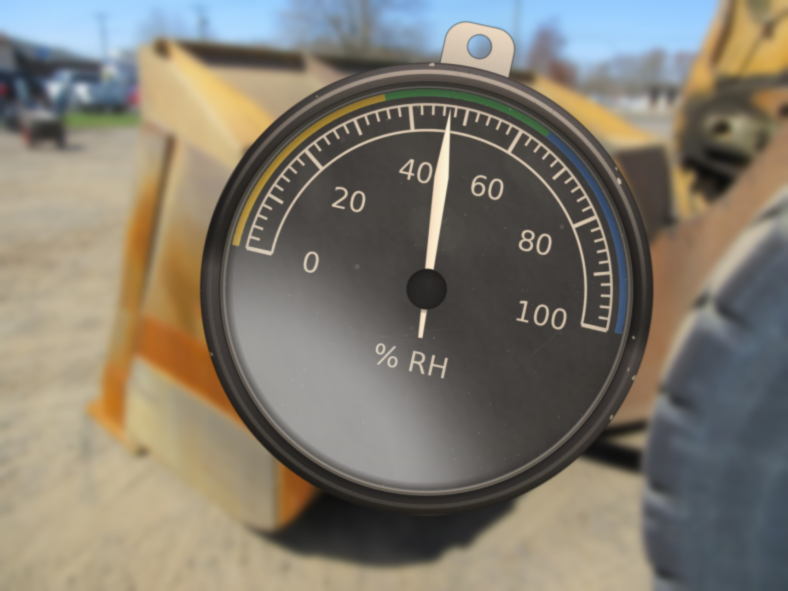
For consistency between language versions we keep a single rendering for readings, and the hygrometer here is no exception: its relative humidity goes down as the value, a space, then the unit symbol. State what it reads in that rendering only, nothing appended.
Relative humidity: 47 %
